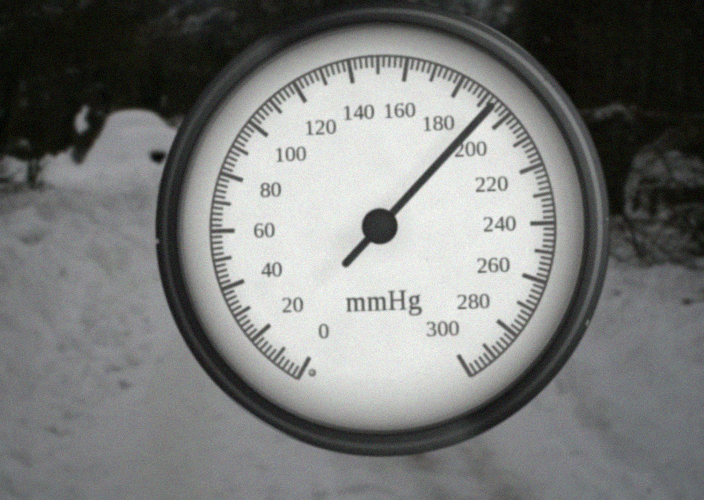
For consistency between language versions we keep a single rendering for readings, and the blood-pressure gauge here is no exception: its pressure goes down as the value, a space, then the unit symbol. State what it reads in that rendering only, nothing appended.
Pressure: 194 mmHg
